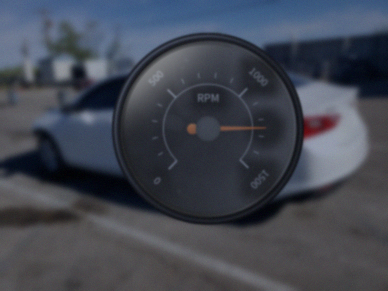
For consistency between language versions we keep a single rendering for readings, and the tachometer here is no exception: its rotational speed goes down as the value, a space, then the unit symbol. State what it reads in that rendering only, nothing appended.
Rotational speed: 1250 rpm
